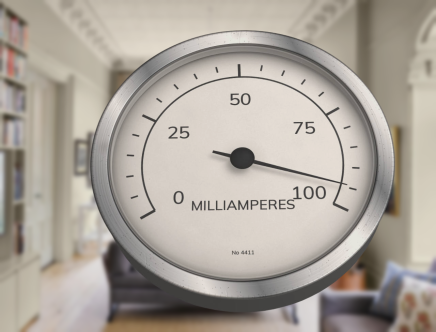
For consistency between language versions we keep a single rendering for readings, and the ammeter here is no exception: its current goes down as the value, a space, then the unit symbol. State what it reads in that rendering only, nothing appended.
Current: 95 mA
